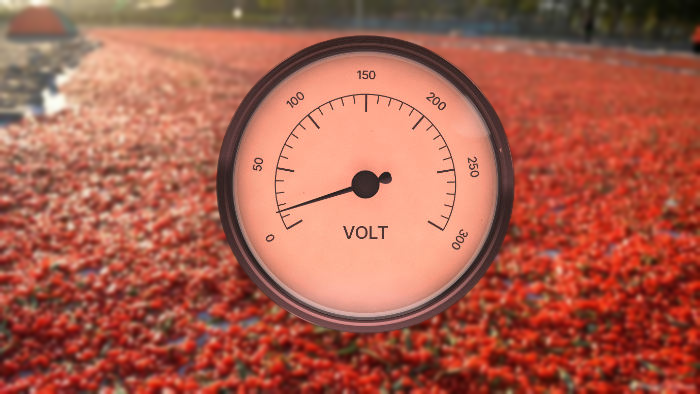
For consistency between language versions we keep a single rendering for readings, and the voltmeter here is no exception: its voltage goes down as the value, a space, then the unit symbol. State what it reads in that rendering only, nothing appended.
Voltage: 15 V
